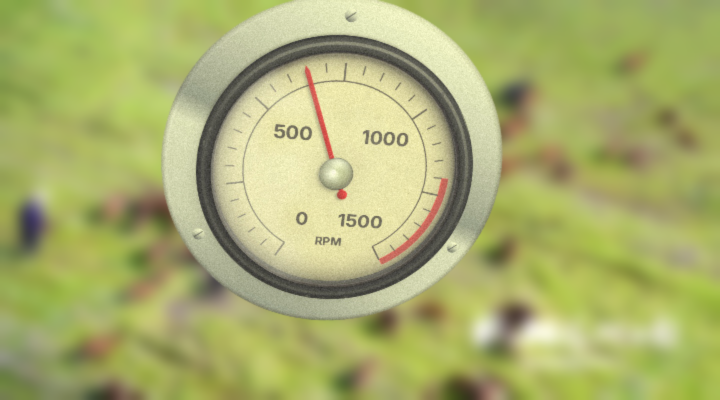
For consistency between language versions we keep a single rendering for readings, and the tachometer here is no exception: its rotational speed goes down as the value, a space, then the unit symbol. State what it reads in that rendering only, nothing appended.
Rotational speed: 650 rpm
